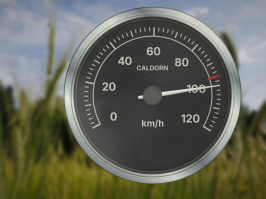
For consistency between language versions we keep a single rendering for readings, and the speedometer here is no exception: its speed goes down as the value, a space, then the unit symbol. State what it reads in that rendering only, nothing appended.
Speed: 100 km/h
